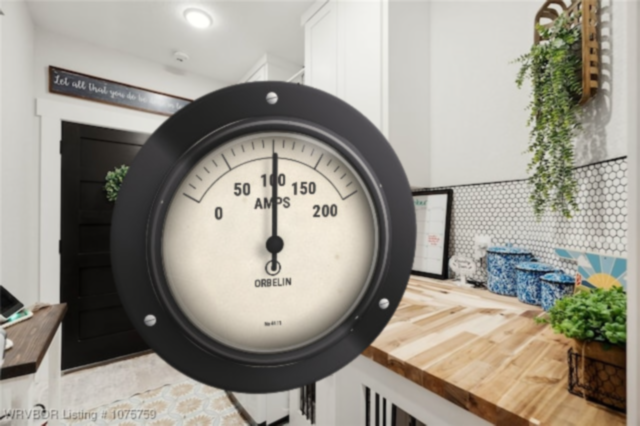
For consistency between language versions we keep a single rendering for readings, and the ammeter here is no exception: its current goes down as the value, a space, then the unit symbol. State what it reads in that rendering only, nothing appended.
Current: 100 A
